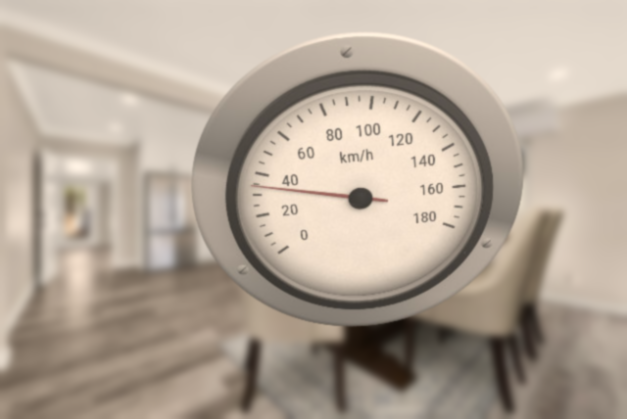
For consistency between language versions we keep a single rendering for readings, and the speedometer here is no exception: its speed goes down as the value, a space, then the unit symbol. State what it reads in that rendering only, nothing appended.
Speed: 35 km/h
